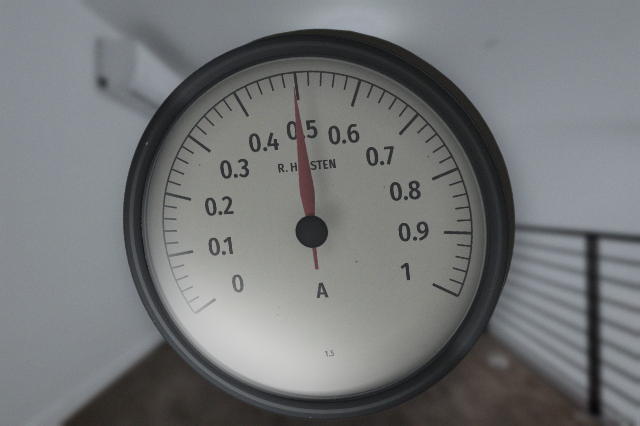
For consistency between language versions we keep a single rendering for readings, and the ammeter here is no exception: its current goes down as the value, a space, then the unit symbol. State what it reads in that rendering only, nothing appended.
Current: 0.5 A
